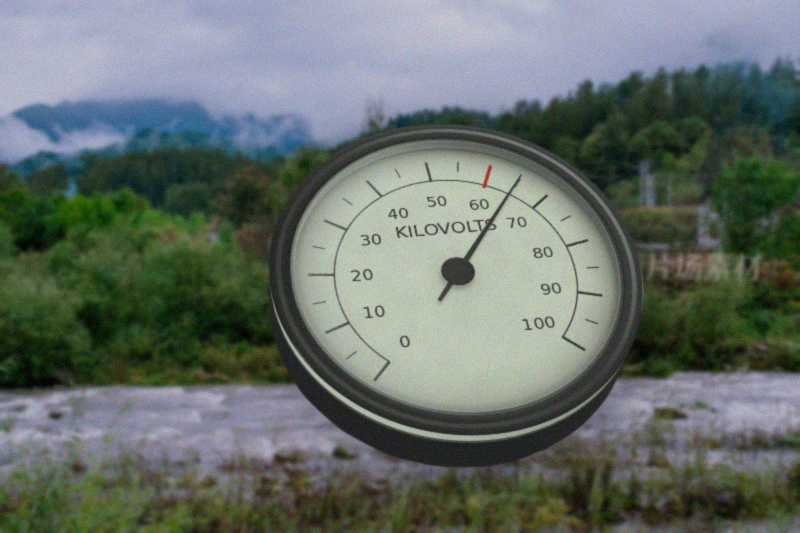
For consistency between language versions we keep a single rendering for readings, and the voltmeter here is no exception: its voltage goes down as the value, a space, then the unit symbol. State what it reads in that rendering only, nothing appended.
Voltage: 65 kV
